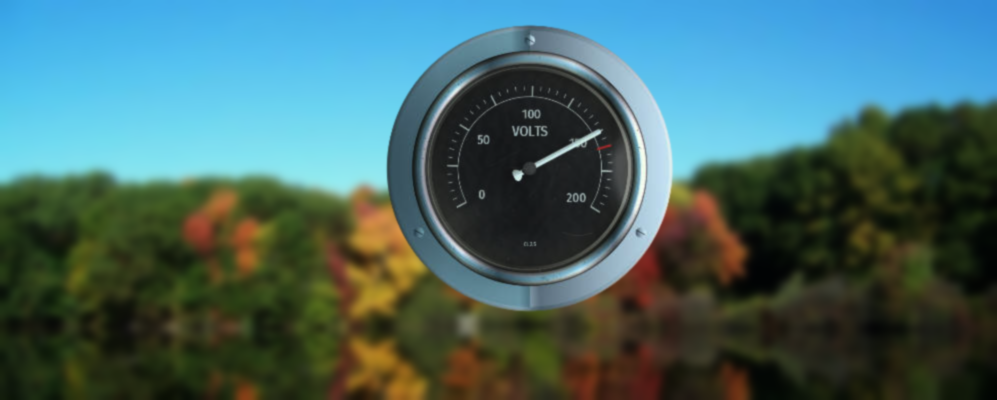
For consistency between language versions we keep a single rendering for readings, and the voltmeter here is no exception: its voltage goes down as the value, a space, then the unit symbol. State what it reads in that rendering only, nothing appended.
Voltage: 150 V
